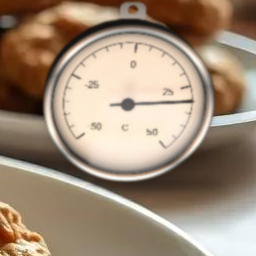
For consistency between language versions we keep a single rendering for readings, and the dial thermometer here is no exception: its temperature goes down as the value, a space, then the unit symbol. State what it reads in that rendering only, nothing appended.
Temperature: 30 °C
